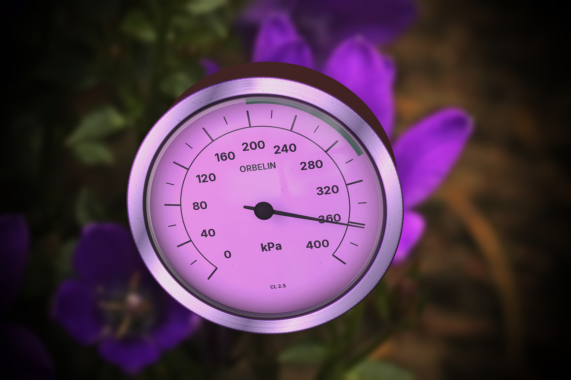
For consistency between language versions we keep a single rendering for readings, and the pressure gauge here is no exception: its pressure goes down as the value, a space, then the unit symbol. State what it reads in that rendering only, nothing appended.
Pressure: 360 kPa
